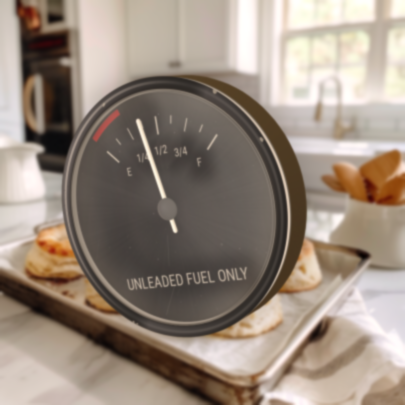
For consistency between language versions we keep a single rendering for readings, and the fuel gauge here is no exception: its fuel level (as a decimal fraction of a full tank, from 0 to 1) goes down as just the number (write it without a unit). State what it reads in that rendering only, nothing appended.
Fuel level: 0.375
